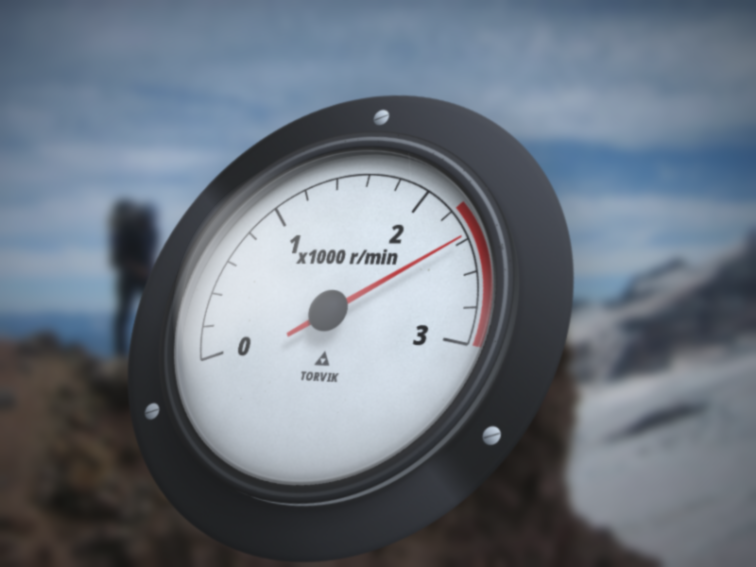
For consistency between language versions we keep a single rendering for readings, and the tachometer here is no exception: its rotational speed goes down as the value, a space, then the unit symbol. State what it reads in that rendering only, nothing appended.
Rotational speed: 2400 rpm
